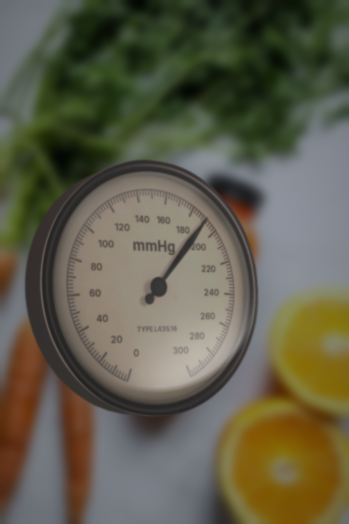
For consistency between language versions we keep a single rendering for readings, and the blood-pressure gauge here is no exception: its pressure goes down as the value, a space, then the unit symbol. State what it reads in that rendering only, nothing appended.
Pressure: 190 mmHg
